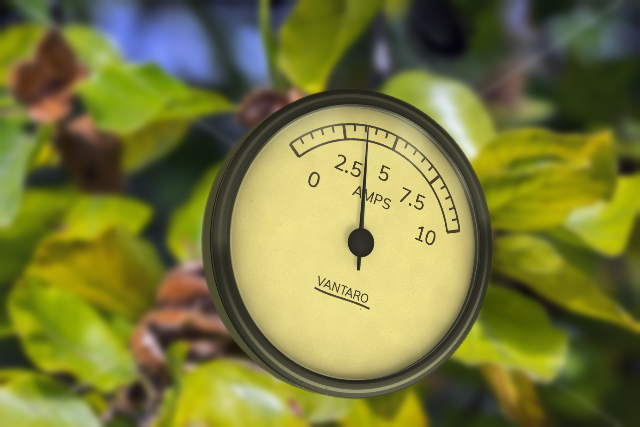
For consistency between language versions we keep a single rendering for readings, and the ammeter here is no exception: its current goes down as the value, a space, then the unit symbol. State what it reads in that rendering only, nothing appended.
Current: 3.5 A
